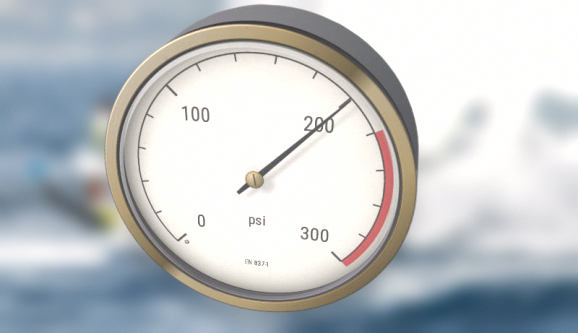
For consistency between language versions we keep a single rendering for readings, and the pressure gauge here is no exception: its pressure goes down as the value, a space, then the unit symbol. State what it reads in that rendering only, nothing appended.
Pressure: 200 psi
